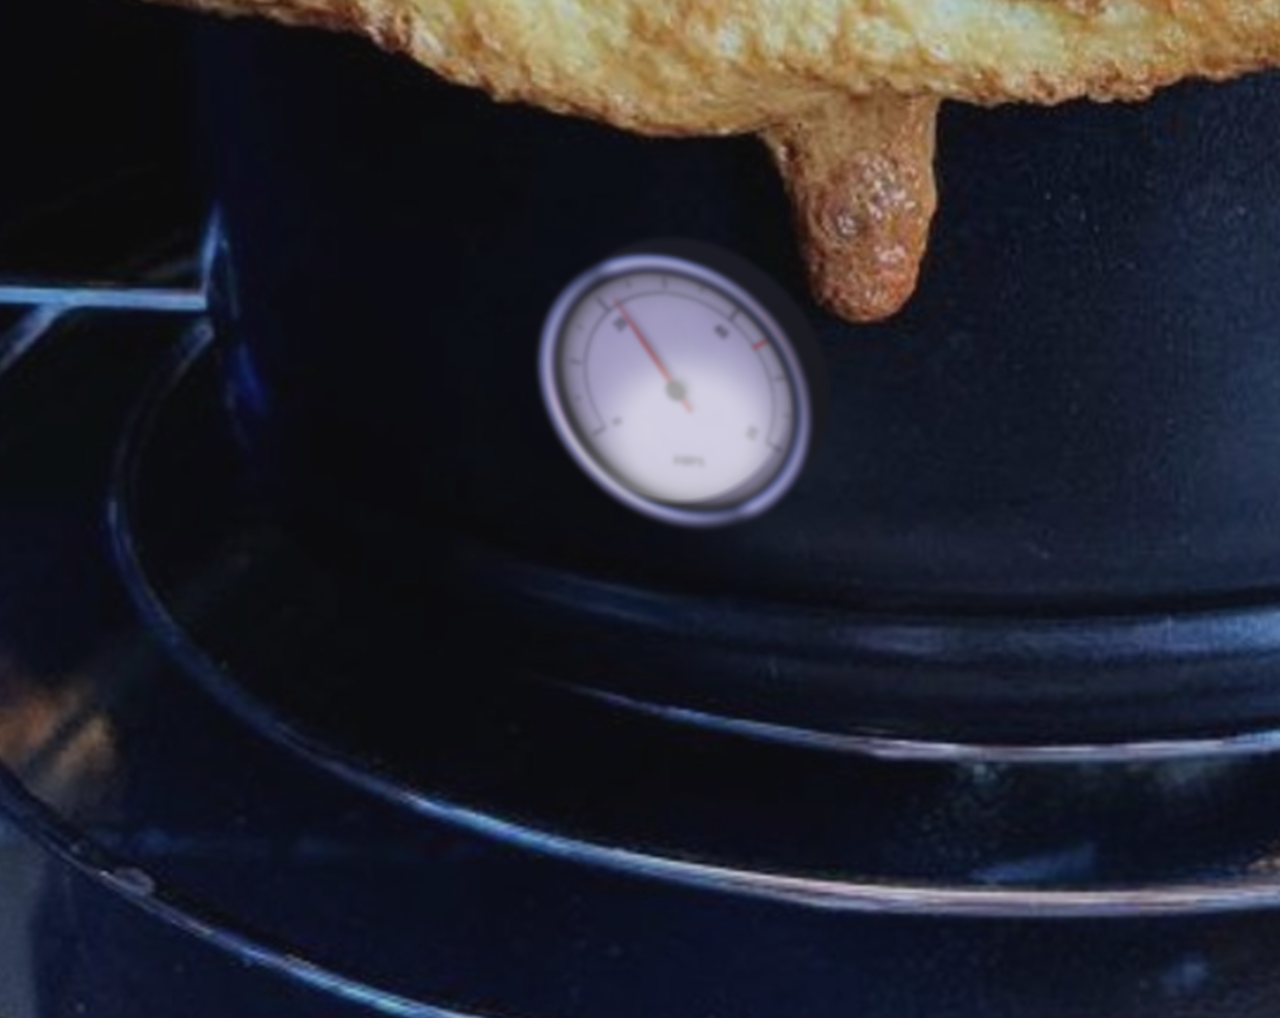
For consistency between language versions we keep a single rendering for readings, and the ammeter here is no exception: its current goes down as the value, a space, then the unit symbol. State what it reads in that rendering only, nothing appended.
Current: 22.5 A
